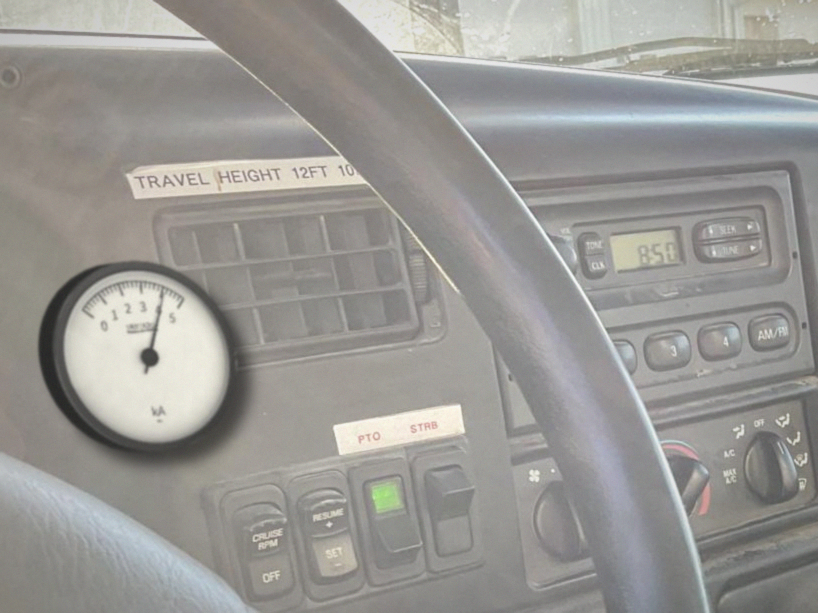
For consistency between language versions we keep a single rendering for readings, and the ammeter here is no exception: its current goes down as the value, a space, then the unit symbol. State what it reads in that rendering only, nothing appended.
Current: 4 kA
